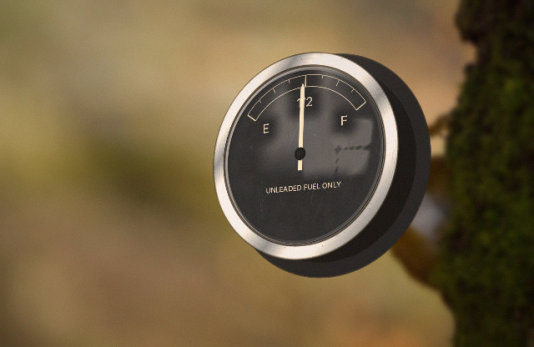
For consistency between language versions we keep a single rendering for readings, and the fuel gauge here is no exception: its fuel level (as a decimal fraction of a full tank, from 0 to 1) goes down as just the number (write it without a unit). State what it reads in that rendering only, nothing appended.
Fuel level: 0.5
